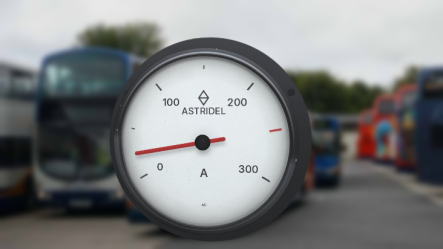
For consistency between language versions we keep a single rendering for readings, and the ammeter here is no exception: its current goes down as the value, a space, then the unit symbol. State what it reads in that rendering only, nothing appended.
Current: 25 A
